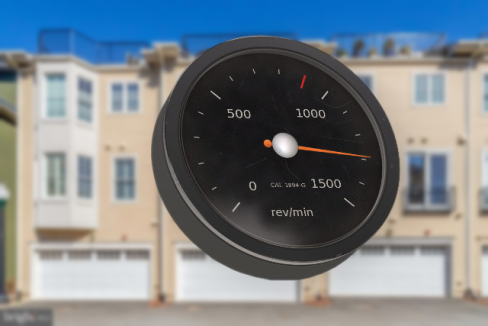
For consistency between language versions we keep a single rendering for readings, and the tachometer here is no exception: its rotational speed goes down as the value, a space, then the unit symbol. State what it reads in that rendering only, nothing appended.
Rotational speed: 1300 rpm
